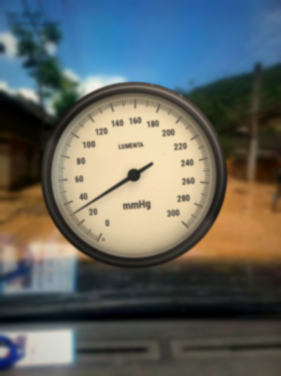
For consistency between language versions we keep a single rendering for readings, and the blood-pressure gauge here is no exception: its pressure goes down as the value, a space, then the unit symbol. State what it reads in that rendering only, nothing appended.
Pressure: 30 mmHg
